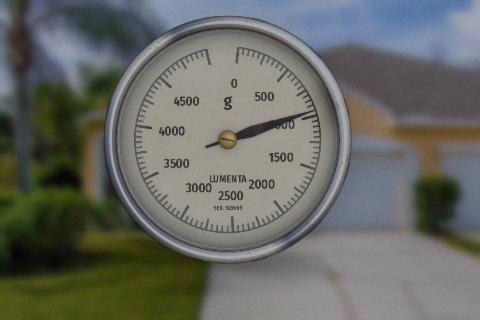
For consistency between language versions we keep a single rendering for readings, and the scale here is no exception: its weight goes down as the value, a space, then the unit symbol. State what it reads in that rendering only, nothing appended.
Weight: 950 g
